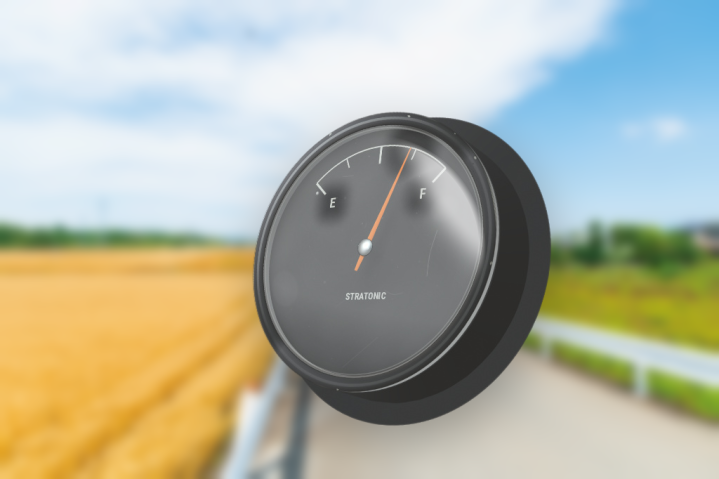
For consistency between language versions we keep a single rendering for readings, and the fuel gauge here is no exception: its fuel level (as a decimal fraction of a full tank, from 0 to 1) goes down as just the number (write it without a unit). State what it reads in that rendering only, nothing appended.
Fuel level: 0.75
